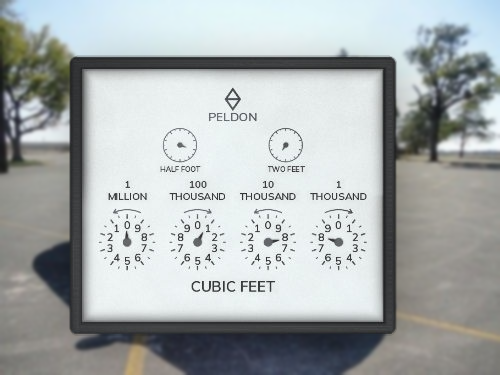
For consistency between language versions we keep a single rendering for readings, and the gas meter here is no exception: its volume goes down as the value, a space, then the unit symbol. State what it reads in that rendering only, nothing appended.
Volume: 7800 ft³
